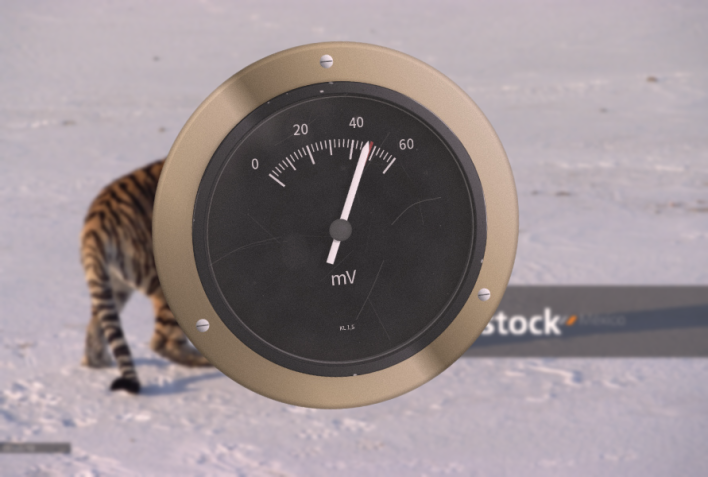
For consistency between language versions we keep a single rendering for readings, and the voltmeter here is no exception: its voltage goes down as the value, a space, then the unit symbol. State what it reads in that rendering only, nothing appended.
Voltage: 46 mV
